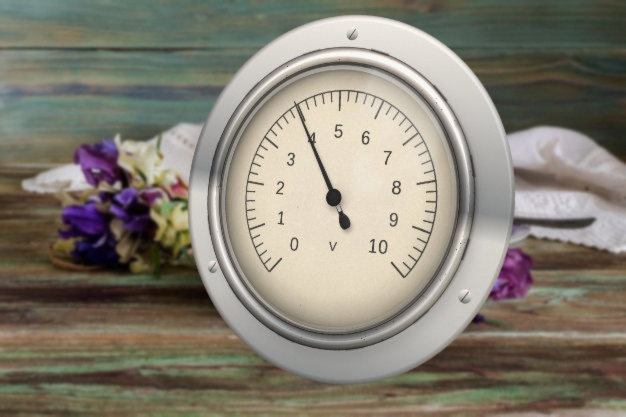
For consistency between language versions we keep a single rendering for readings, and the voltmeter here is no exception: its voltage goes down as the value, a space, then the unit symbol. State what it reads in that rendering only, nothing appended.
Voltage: 4 V
